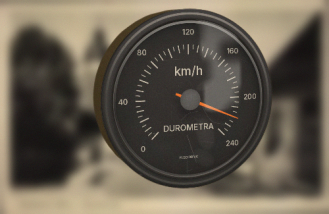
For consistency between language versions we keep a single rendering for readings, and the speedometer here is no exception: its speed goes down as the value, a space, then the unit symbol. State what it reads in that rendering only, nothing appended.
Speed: 220 km/h
